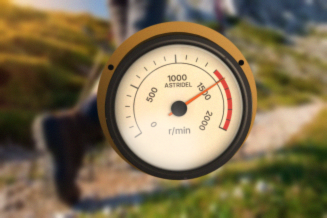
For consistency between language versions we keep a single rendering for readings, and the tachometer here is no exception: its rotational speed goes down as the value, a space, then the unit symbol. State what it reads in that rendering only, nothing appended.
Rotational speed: 1500 rpm
